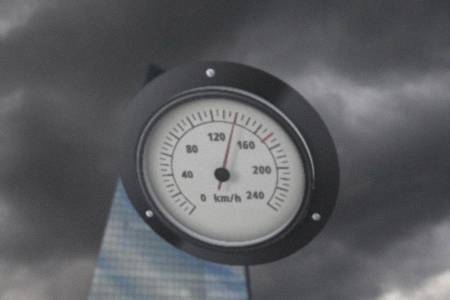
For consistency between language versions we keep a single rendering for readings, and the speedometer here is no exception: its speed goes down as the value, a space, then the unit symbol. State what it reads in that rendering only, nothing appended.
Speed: 140 km/h
